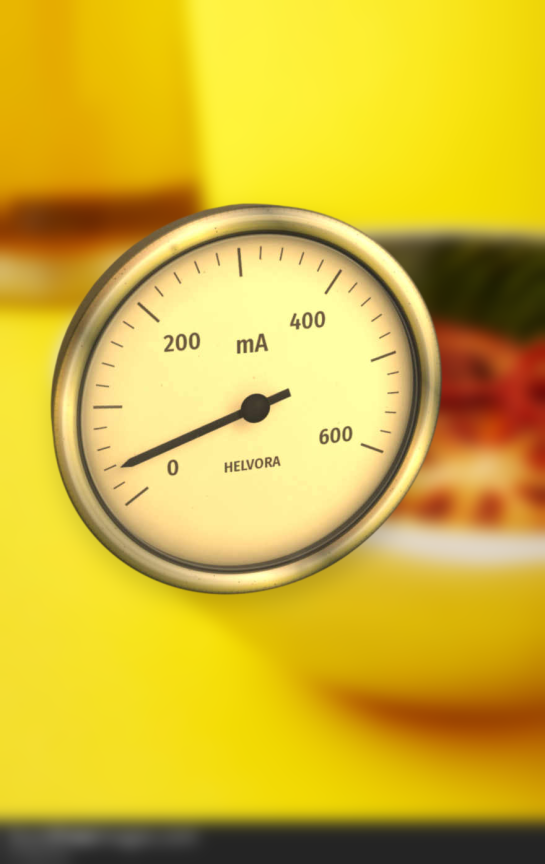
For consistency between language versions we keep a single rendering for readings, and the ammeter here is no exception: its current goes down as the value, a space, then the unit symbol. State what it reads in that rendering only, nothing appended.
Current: 40 mA
